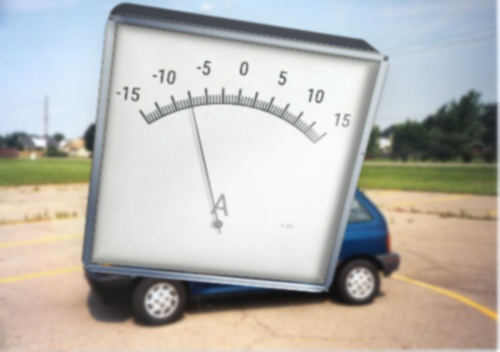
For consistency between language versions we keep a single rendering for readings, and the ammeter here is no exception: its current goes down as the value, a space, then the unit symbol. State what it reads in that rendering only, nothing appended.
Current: -7.5 A
